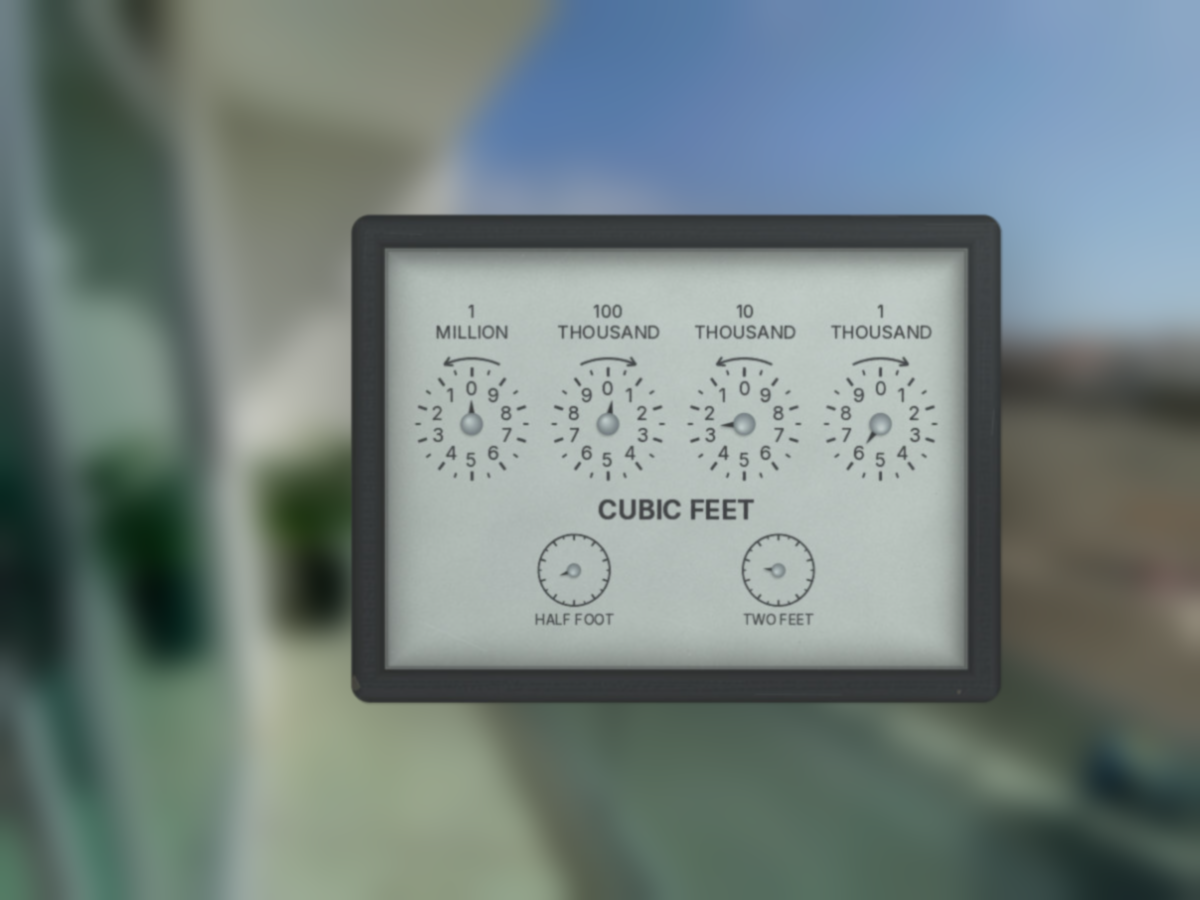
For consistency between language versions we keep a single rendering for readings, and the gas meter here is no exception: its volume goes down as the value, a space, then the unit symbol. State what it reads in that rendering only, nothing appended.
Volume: 2600 ft³
